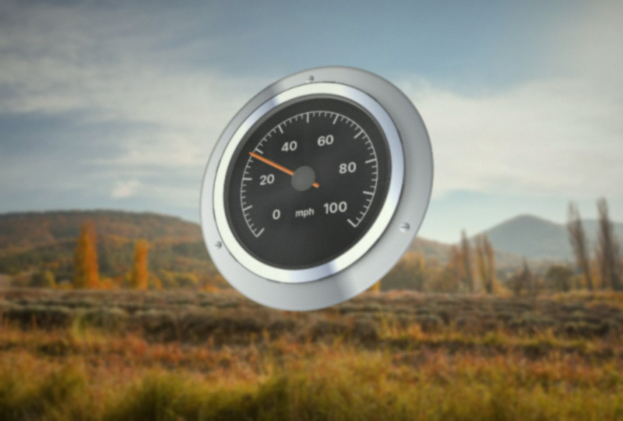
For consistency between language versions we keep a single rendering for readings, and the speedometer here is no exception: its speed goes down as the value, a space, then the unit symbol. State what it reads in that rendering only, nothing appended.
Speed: 28 mph
